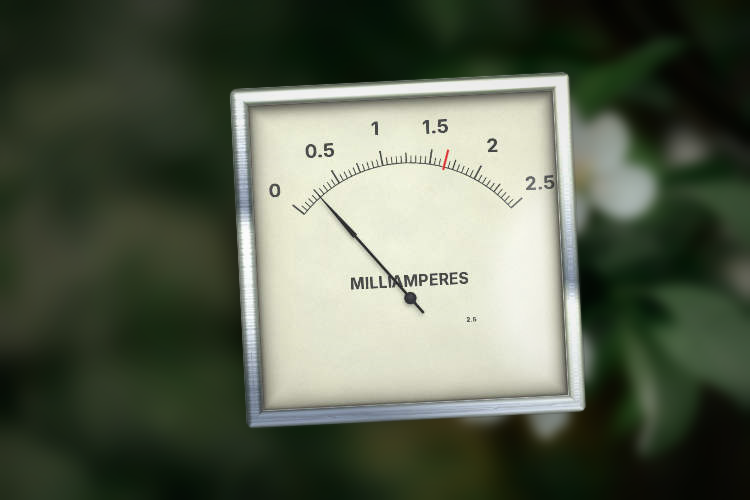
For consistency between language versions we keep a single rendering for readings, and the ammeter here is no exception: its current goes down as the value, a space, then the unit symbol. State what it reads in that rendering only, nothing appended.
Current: 0.25 mA
